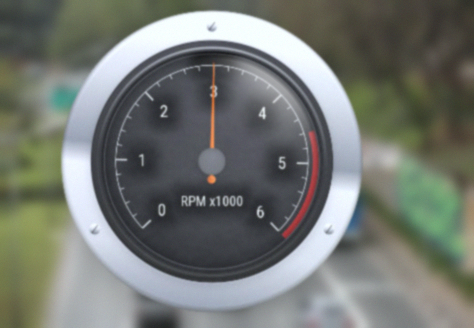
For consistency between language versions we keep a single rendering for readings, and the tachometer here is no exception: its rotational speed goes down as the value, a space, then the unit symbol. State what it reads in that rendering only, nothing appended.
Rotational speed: 3000 rpm
